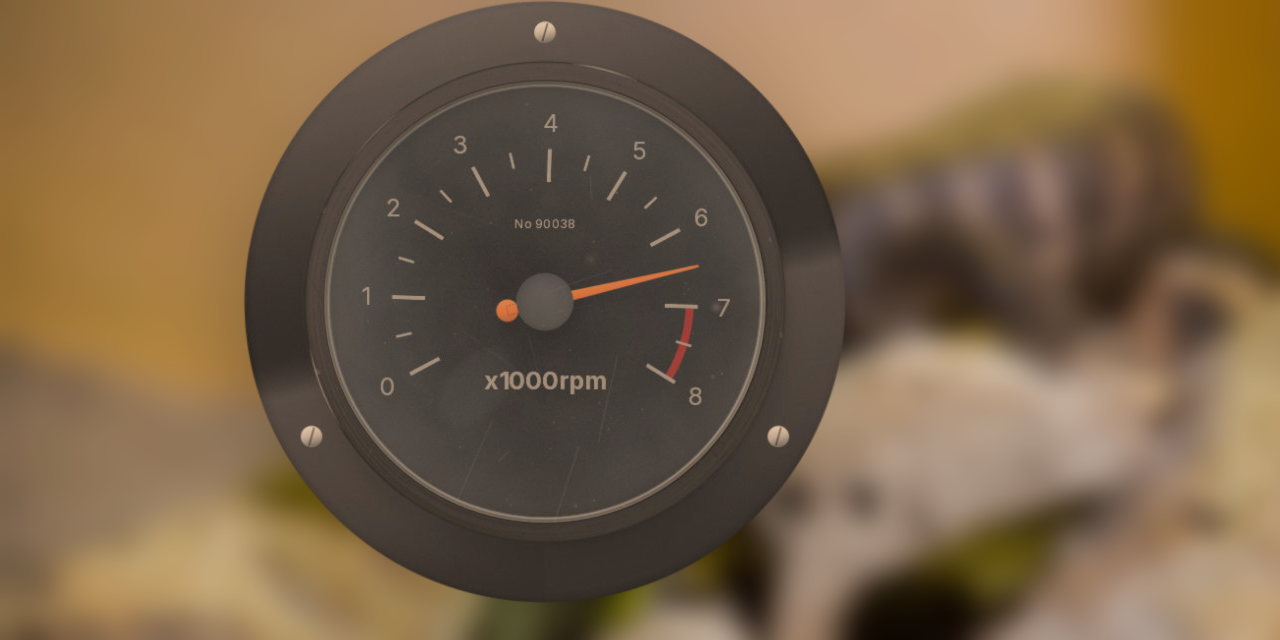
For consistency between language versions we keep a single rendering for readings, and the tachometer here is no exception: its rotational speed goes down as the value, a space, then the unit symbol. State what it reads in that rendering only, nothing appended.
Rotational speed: 6500 rpm
